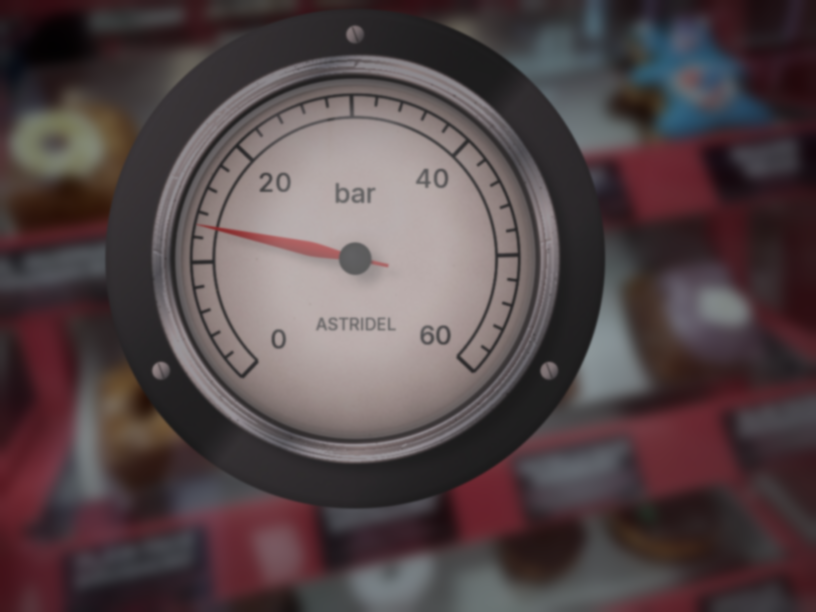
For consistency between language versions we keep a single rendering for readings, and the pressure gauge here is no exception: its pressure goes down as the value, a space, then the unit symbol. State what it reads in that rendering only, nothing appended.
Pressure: 13 bar
